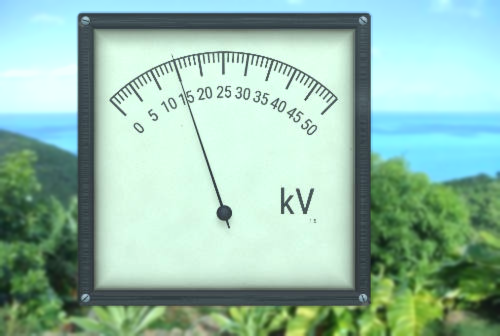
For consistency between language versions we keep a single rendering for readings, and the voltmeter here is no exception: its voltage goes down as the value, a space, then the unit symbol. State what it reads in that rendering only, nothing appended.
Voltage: 15 kV
